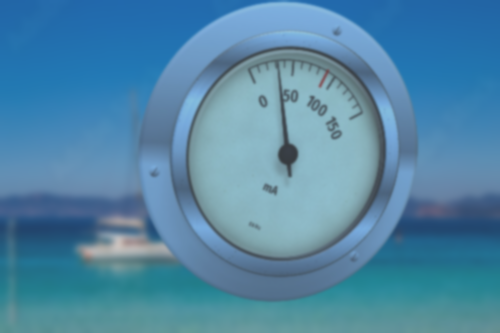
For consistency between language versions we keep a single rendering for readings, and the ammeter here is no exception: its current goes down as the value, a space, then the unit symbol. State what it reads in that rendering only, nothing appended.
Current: 30 mA
